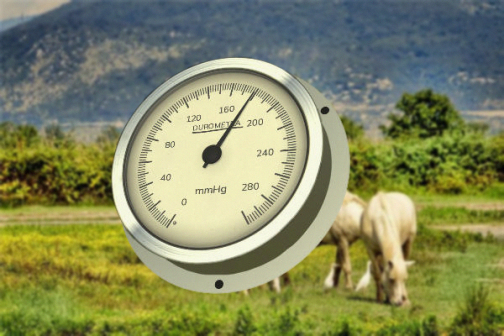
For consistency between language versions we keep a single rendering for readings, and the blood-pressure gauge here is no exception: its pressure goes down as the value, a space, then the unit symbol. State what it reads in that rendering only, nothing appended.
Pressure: 180 mmHg
